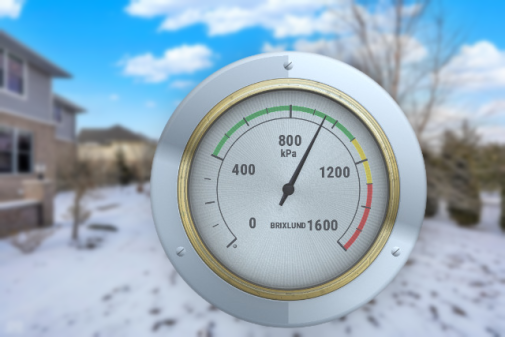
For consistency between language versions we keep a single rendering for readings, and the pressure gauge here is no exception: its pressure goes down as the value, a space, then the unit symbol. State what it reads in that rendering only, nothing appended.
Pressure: 950 kPa
